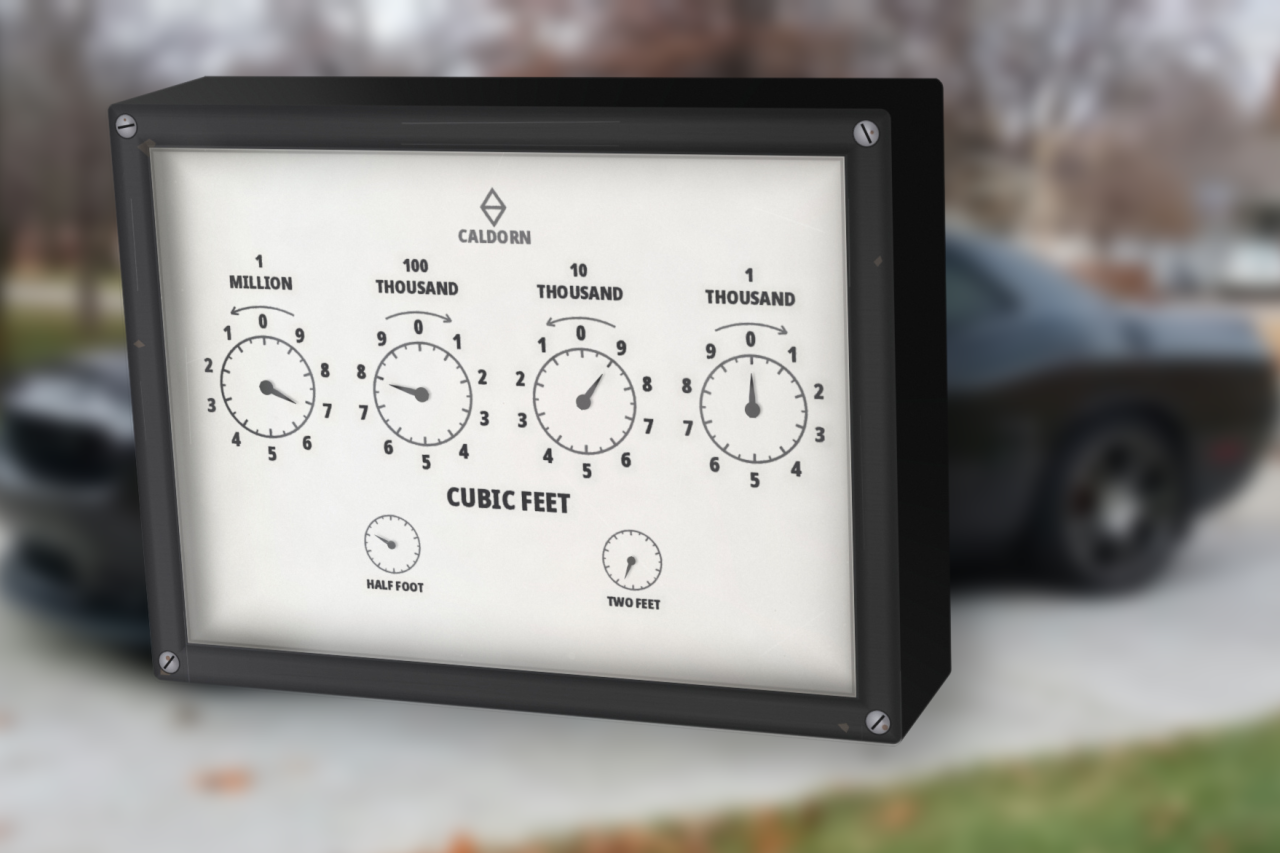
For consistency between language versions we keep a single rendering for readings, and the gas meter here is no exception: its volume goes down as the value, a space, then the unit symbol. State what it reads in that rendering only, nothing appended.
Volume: 679000 ft³
